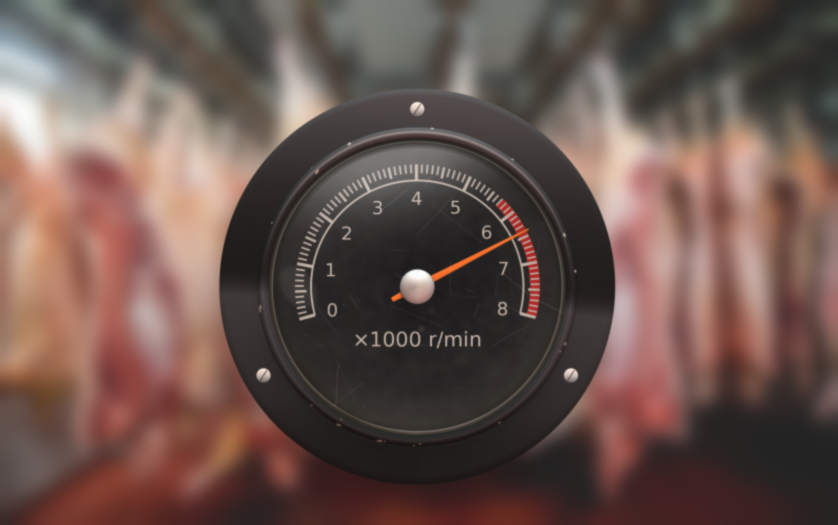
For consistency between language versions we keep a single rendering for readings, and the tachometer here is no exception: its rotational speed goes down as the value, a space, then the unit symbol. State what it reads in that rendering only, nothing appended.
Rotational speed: 6400 rpm
